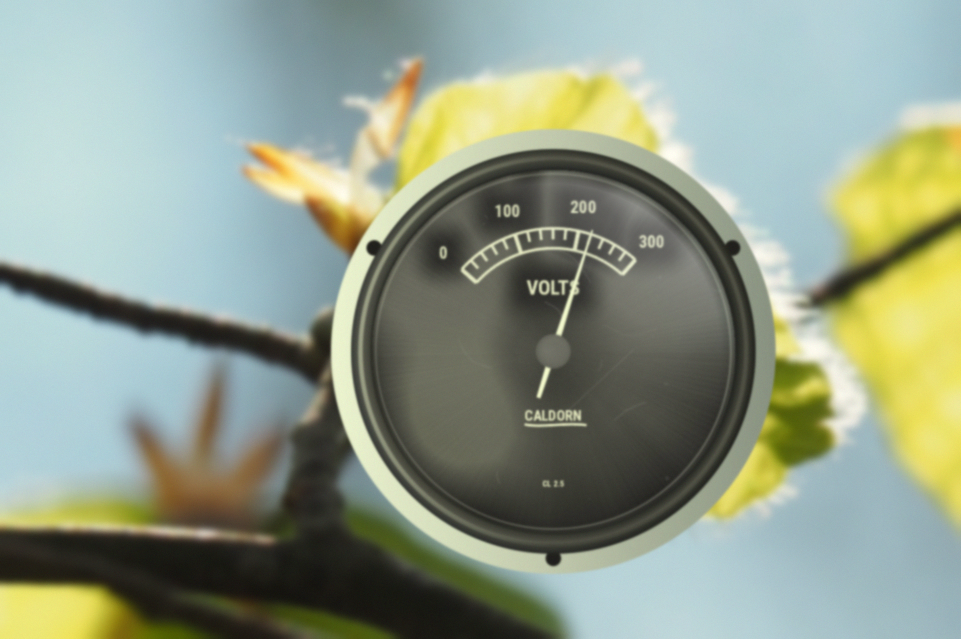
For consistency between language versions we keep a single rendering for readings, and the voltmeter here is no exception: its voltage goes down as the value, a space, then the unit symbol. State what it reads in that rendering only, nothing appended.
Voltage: 220 V
